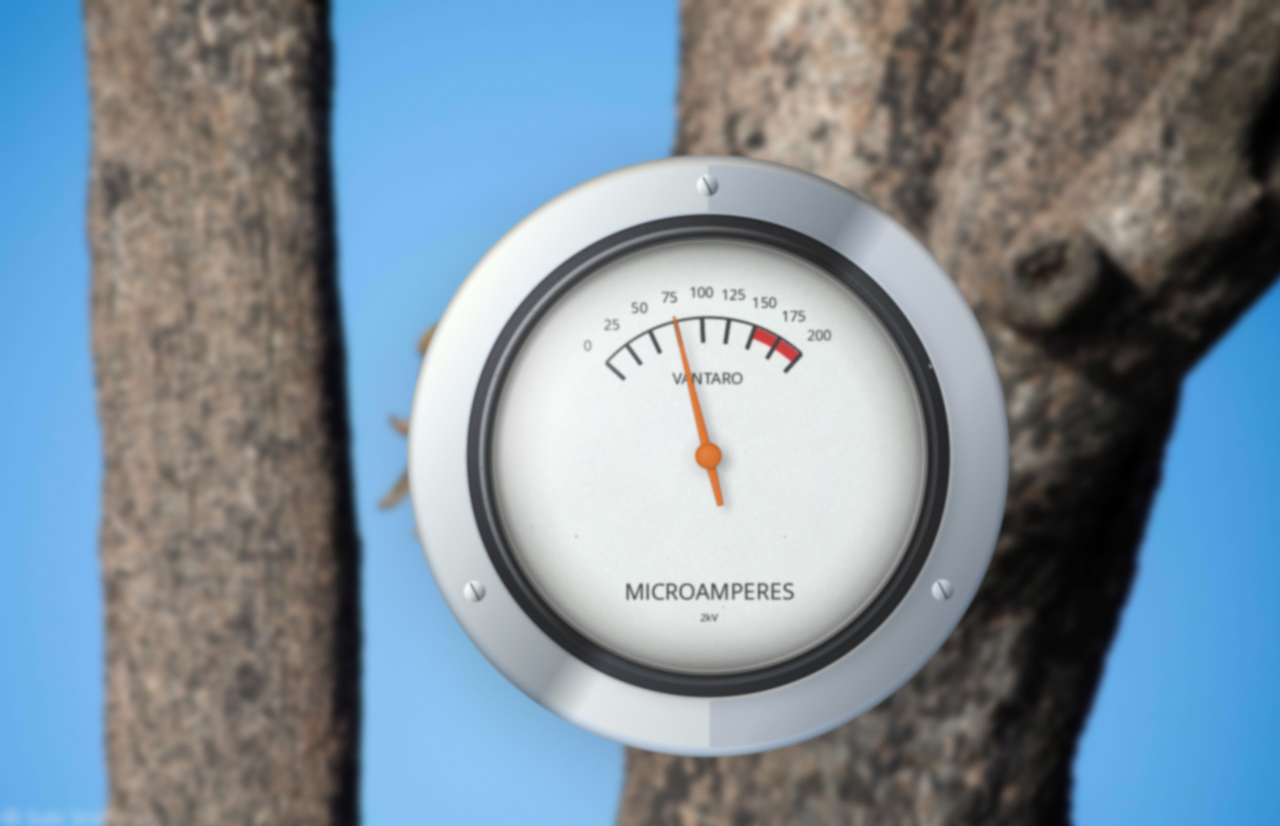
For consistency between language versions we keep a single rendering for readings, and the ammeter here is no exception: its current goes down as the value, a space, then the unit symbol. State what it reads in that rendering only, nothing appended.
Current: 75 µA
